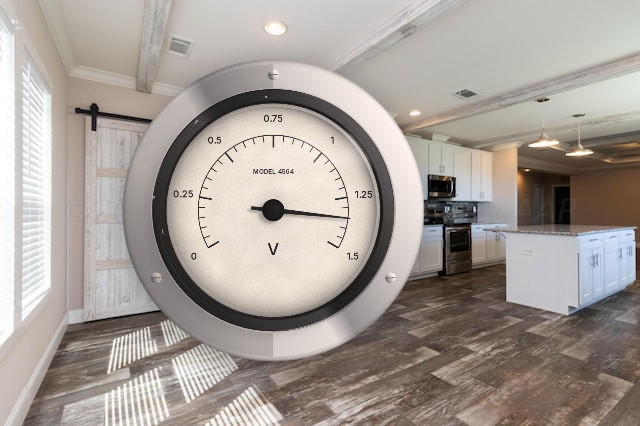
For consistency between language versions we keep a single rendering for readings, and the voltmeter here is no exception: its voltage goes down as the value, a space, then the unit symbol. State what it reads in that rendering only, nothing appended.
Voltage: 1.35 V
